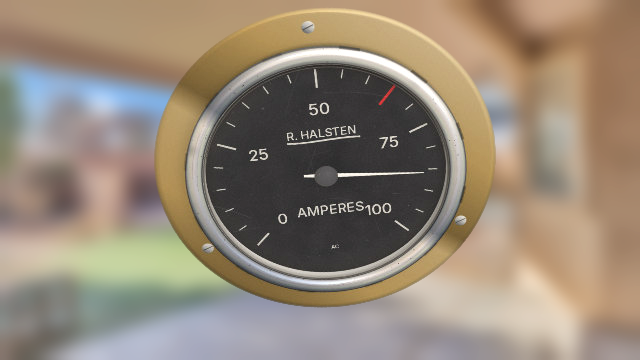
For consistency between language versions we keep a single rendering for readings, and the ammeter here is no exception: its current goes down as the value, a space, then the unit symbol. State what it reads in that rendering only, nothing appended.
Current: 85 A
